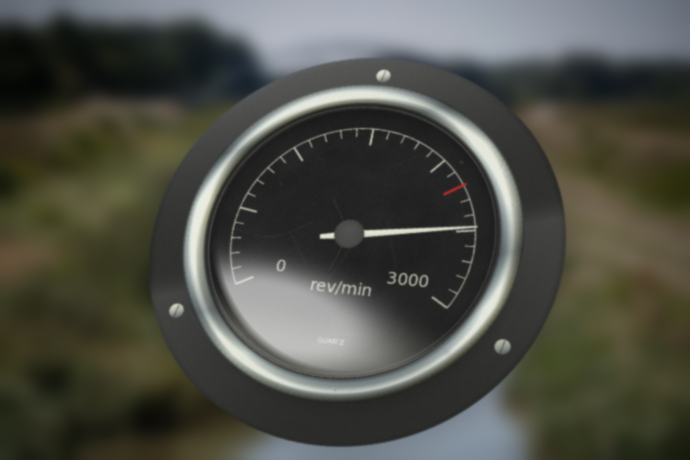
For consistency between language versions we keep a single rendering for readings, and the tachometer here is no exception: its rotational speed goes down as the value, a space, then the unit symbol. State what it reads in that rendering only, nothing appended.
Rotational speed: 2500 rpm
